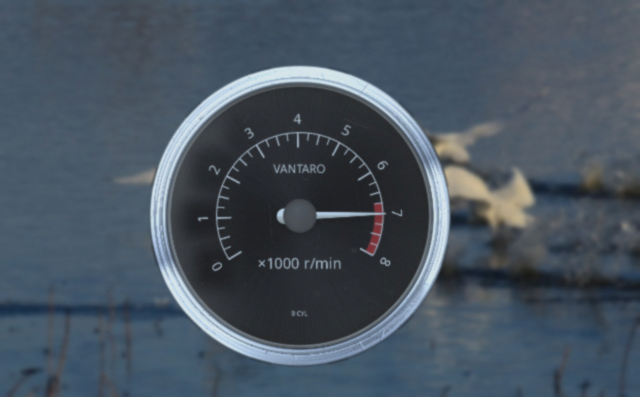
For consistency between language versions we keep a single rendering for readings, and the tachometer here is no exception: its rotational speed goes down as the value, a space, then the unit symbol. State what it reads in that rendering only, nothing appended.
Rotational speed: 7000 rpm
